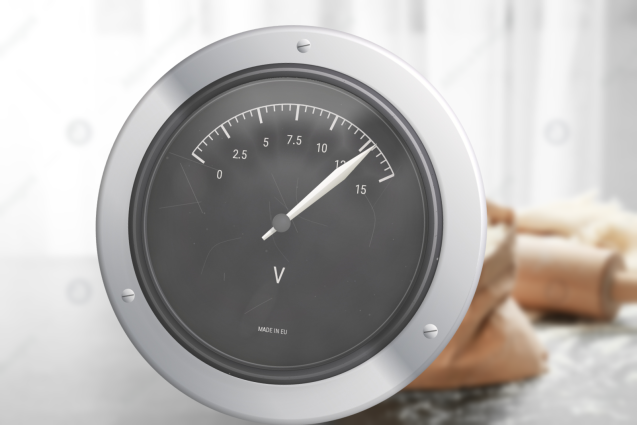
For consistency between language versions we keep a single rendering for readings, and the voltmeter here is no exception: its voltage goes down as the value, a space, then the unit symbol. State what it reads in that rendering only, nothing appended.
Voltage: 13 V
